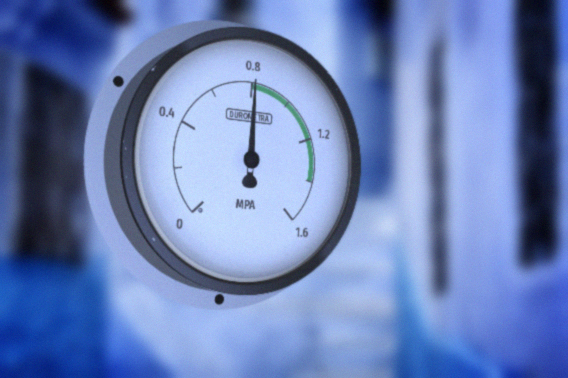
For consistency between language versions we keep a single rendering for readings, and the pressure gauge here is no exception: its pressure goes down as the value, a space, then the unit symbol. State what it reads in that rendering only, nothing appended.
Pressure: 0.8 MPa
